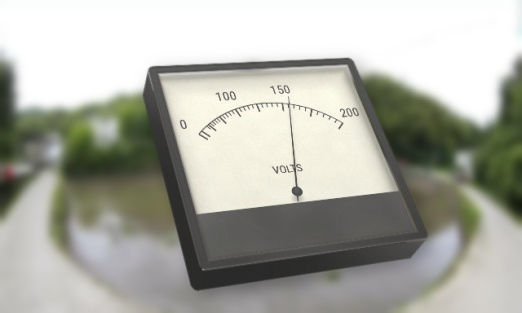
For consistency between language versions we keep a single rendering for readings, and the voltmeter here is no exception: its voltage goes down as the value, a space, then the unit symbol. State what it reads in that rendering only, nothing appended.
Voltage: 155 V
